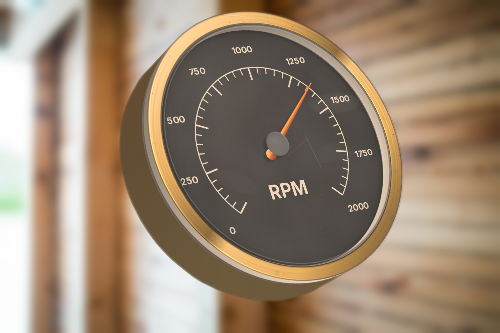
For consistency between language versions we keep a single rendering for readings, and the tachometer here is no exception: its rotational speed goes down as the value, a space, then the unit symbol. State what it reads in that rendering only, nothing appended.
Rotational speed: 1350 rpm
